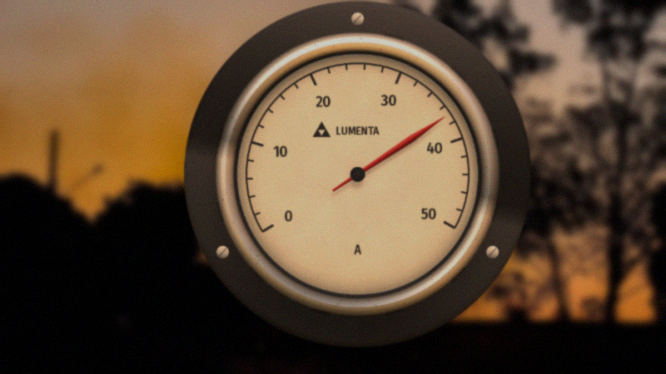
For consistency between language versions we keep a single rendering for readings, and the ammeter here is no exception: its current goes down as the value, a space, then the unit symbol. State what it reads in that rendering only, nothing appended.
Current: 37 A
